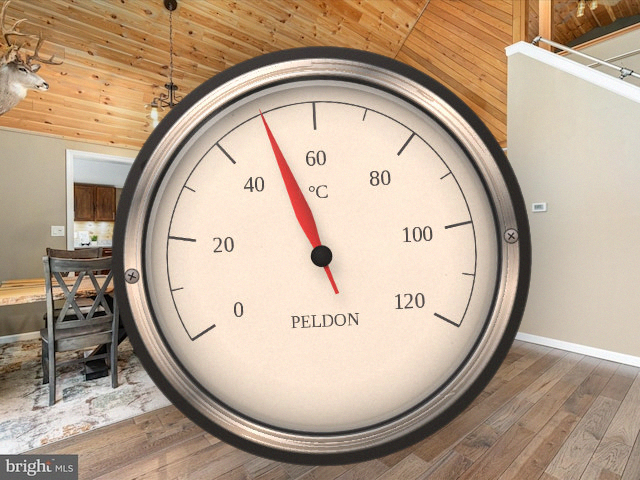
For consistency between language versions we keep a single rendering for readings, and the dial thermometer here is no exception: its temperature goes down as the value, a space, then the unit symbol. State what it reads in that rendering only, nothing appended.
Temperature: 50 °C
